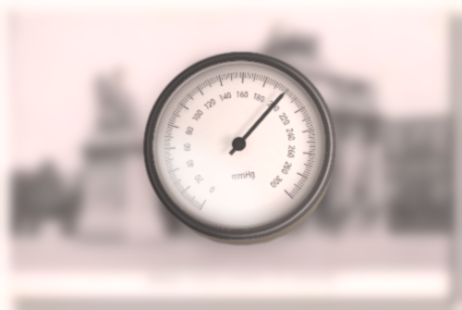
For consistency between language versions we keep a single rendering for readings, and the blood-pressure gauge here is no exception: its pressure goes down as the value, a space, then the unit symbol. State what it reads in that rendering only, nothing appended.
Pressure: 200 mmHg
